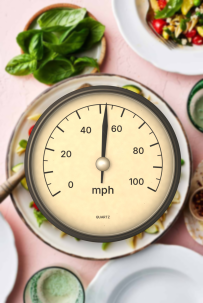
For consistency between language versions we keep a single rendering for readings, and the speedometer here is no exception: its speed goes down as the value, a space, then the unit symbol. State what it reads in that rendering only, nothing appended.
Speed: 52.5 mph
